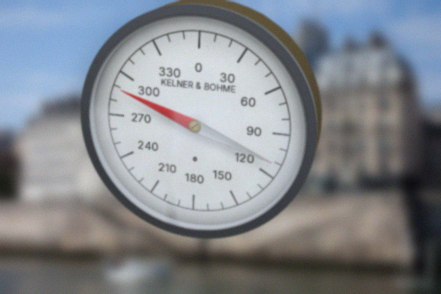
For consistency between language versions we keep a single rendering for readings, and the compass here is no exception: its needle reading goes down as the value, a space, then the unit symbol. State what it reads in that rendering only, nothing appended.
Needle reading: 290 °
